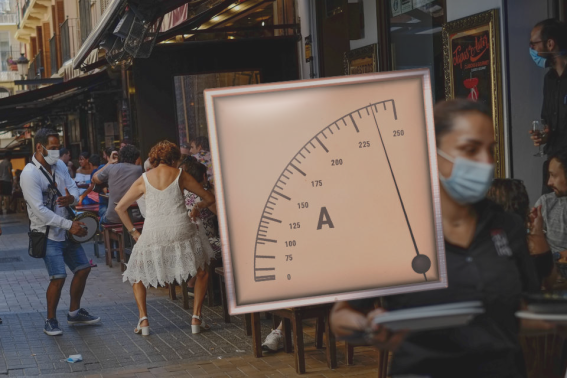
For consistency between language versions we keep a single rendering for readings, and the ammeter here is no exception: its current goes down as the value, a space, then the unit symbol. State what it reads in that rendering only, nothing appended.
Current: 237.5 A
